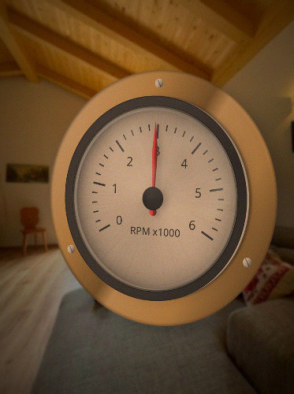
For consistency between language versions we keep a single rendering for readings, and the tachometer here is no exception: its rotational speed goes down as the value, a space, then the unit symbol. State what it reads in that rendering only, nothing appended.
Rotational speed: 3000 rpm
